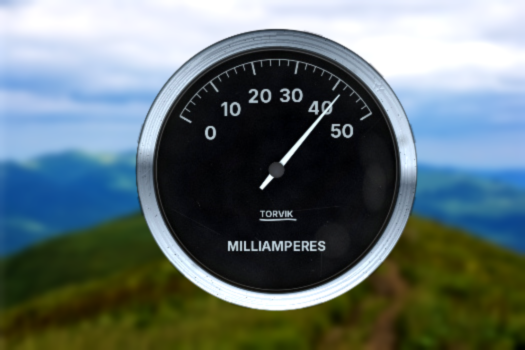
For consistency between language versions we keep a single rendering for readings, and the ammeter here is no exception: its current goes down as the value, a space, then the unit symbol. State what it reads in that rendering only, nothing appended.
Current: 42 mA
